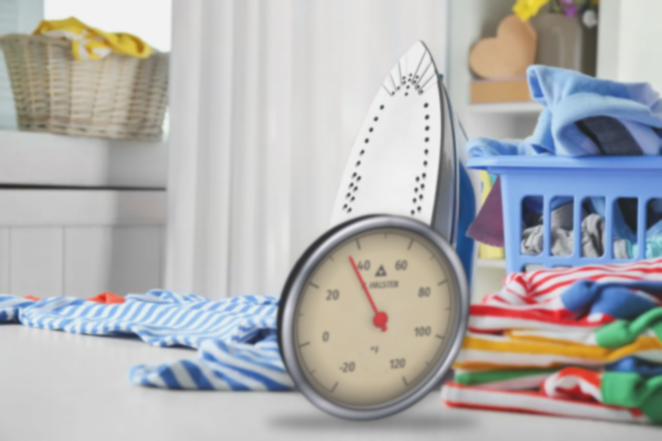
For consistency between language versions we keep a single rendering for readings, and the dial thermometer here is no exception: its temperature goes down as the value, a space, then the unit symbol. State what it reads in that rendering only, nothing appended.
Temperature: 35 °F
